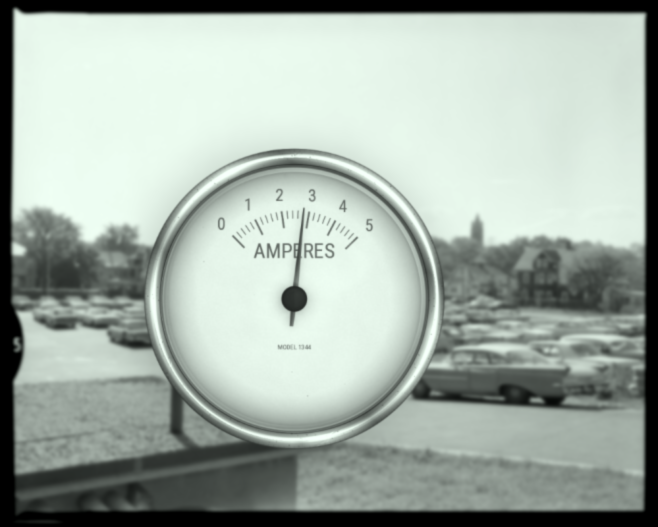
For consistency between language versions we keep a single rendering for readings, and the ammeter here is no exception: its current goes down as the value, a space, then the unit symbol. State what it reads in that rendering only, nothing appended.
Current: 2.8 A
